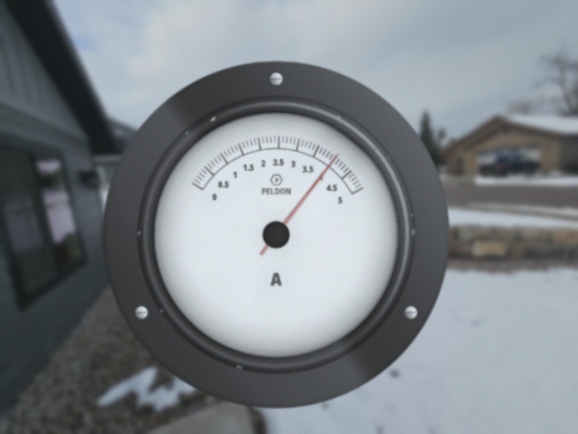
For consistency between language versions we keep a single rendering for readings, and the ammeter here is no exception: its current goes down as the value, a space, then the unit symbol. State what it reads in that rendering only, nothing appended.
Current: 4 A
